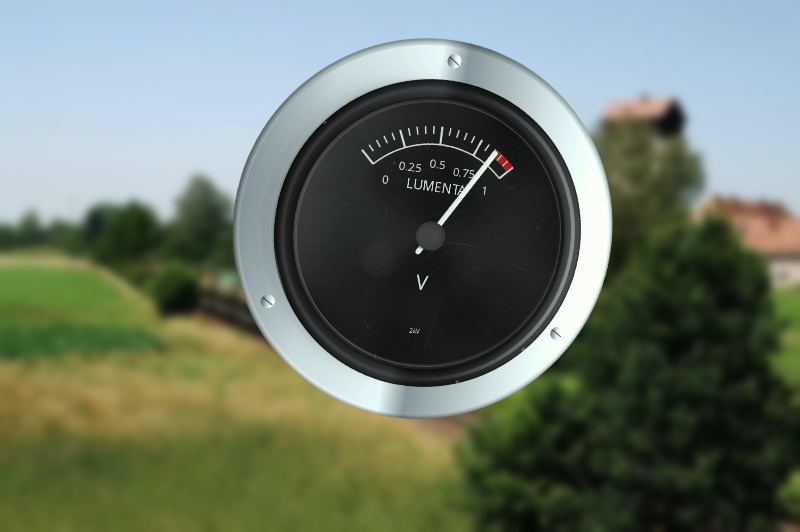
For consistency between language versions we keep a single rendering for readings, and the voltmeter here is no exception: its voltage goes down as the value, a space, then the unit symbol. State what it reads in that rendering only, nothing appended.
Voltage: 0.85 V
